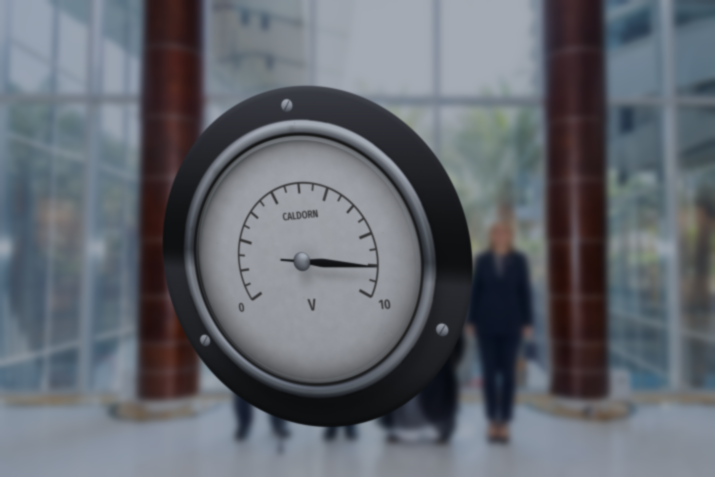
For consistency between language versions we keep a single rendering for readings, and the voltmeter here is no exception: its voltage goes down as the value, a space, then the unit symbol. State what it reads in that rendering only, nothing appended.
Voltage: 9 V
